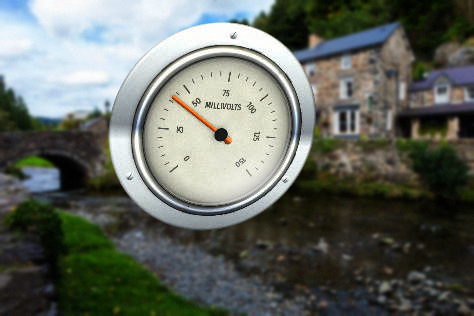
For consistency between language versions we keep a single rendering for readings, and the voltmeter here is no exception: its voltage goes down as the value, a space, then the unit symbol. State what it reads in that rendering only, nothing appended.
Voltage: 42.5 mV
